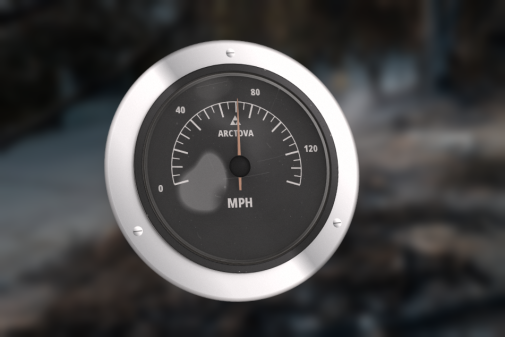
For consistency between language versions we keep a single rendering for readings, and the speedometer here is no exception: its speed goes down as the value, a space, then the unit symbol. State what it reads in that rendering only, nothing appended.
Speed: 70 mph
